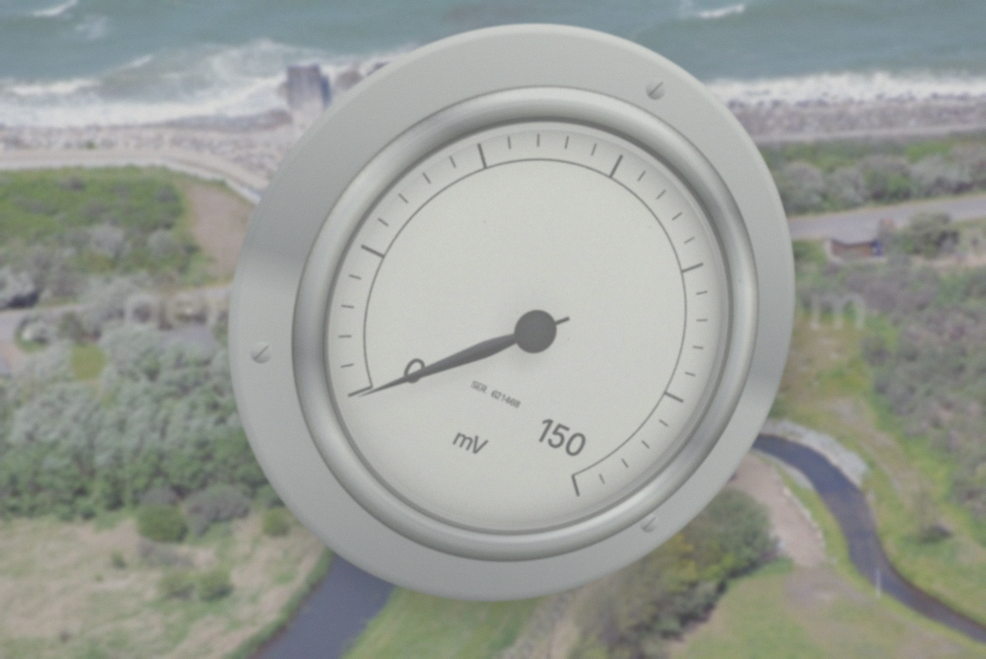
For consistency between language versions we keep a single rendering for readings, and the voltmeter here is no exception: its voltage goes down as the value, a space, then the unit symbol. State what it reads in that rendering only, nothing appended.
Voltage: 0 mV
